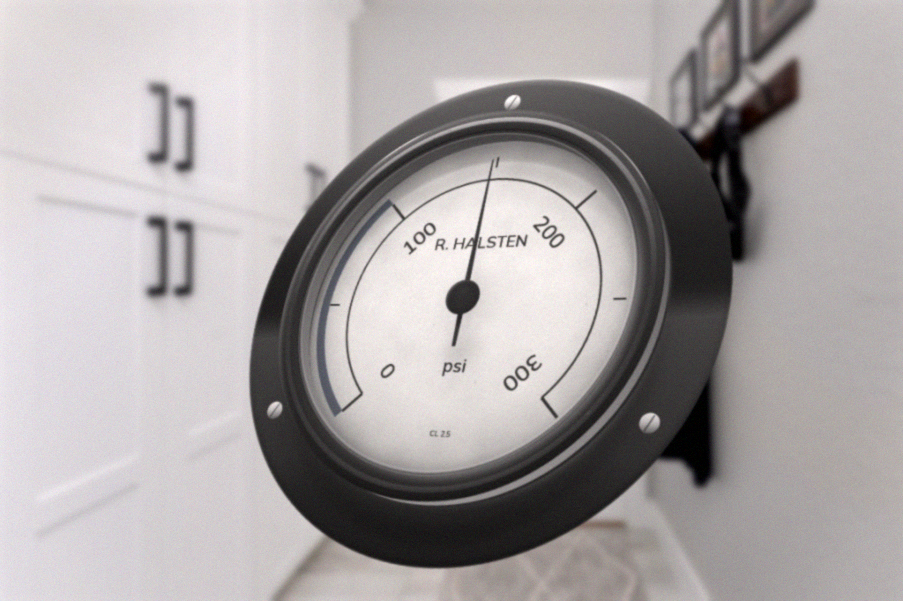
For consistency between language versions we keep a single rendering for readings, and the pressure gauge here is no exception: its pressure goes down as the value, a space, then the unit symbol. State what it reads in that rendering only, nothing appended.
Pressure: 150 psi
